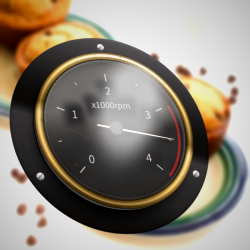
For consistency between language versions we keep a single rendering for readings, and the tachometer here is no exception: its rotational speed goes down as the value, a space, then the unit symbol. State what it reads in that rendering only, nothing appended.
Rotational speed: 3500 rpm
